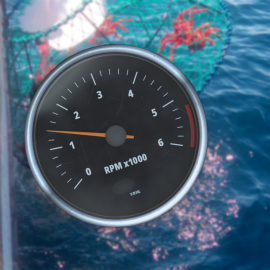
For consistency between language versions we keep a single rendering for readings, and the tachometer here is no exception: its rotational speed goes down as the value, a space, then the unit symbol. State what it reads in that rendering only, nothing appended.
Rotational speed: 1400 rpm
